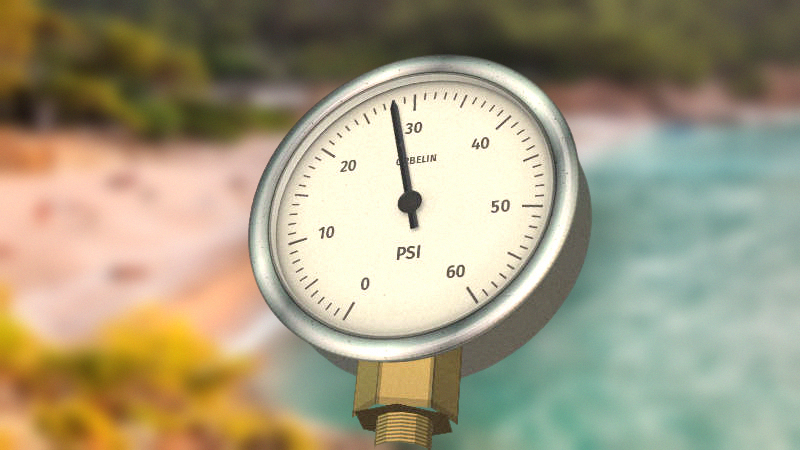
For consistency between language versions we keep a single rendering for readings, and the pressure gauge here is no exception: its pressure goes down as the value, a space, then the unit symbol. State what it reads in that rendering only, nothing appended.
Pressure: 28 psi
